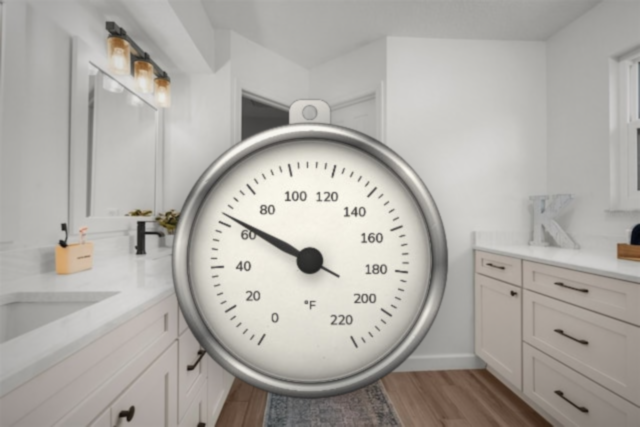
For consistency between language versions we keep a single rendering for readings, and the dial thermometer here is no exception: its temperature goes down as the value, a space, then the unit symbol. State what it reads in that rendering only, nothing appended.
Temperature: 64 °F
